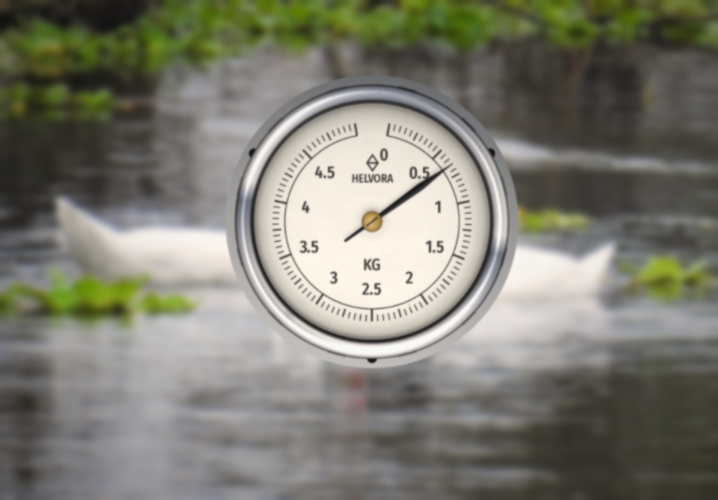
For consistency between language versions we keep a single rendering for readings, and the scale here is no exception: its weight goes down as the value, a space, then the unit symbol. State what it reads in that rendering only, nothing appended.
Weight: 0.65 kg
